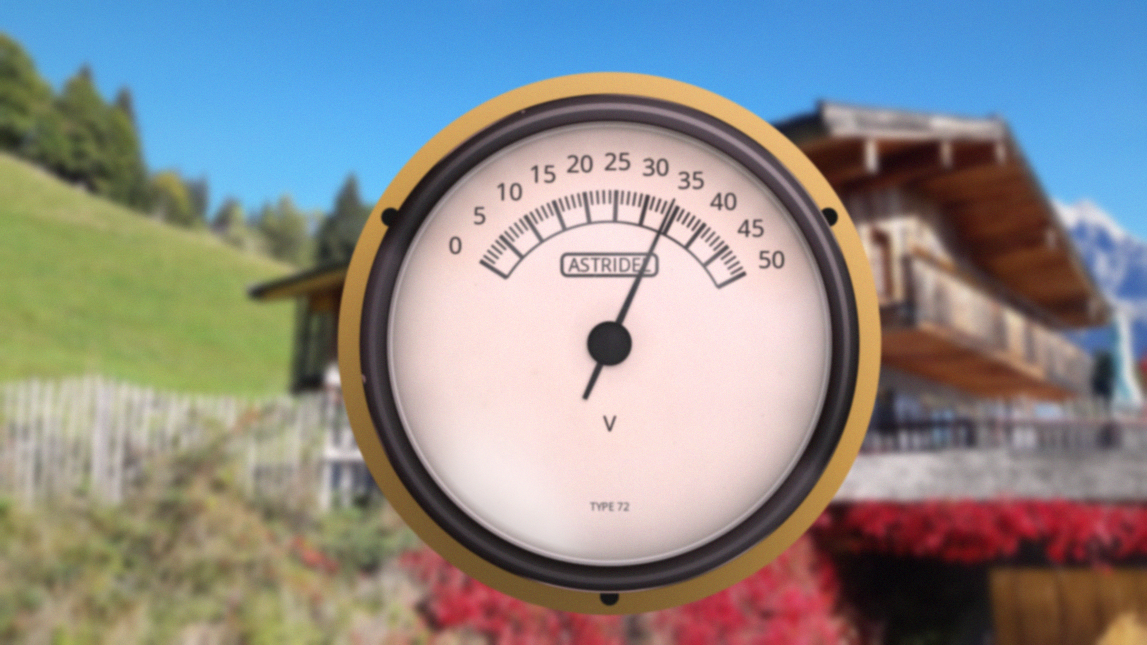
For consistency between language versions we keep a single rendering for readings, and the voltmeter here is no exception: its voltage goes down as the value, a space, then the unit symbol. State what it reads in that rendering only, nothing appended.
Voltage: 34 V
